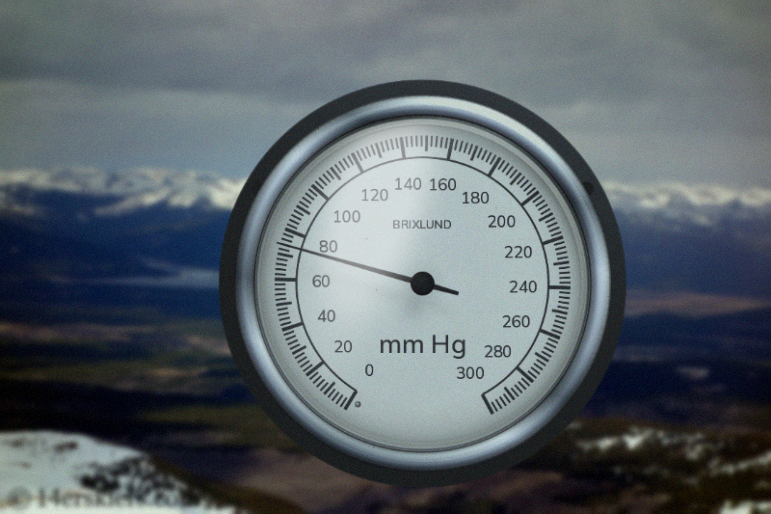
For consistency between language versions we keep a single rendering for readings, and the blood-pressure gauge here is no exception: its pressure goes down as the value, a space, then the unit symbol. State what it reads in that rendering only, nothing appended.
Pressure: 74 mmHg
